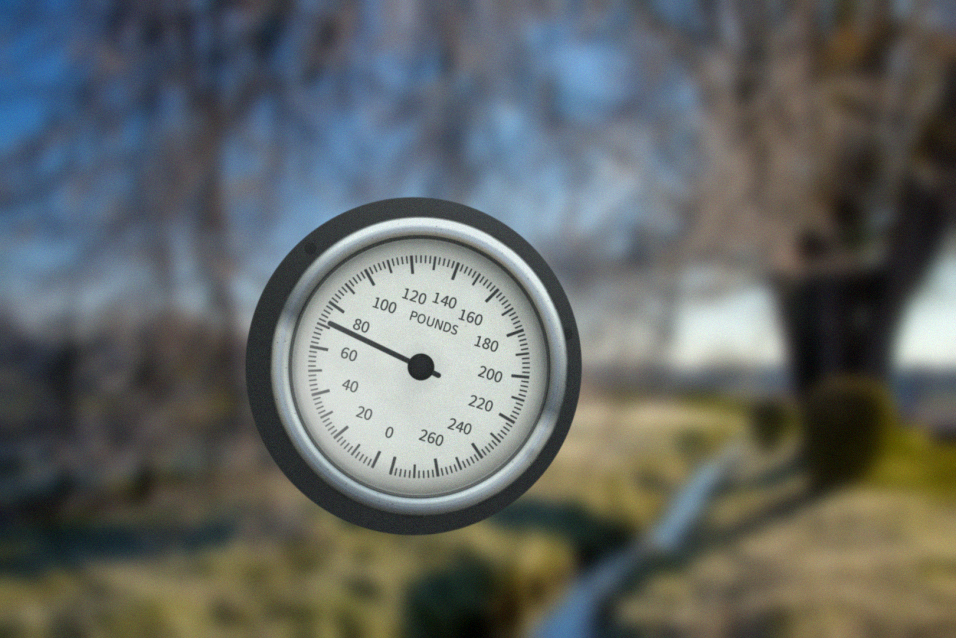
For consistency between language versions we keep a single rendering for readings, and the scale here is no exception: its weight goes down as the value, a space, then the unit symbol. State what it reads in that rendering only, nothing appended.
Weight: 72 lb
